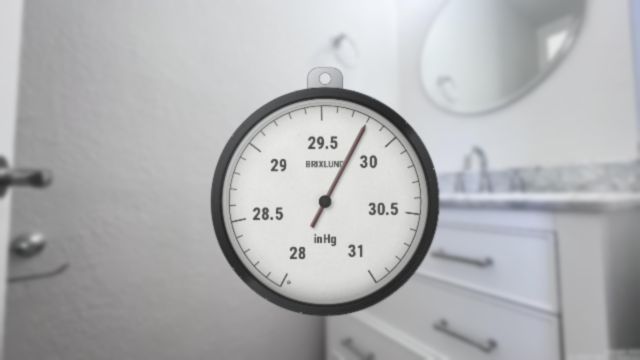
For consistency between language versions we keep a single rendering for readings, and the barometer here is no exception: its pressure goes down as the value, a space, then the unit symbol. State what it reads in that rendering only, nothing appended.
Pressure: 29.8 inHg
